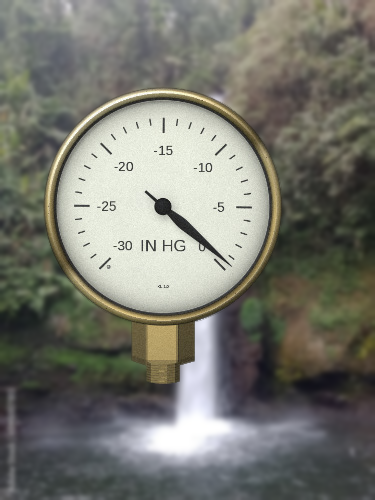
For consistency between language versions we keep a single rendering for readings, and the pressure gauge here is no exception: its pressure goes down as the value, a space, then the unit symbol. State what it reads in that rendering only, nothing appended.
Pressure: -0.5 inHg
